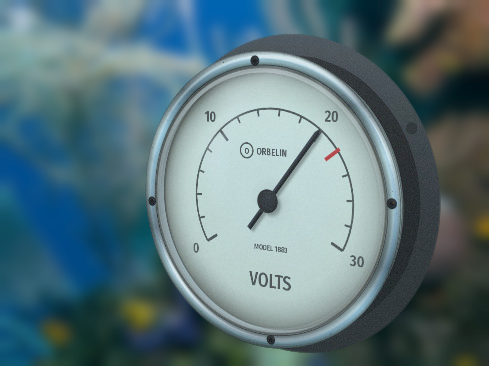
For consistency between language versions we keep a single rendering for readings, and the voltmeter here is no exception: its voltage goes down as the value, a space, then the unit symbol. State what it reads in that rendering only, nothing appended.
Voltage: 20 V
